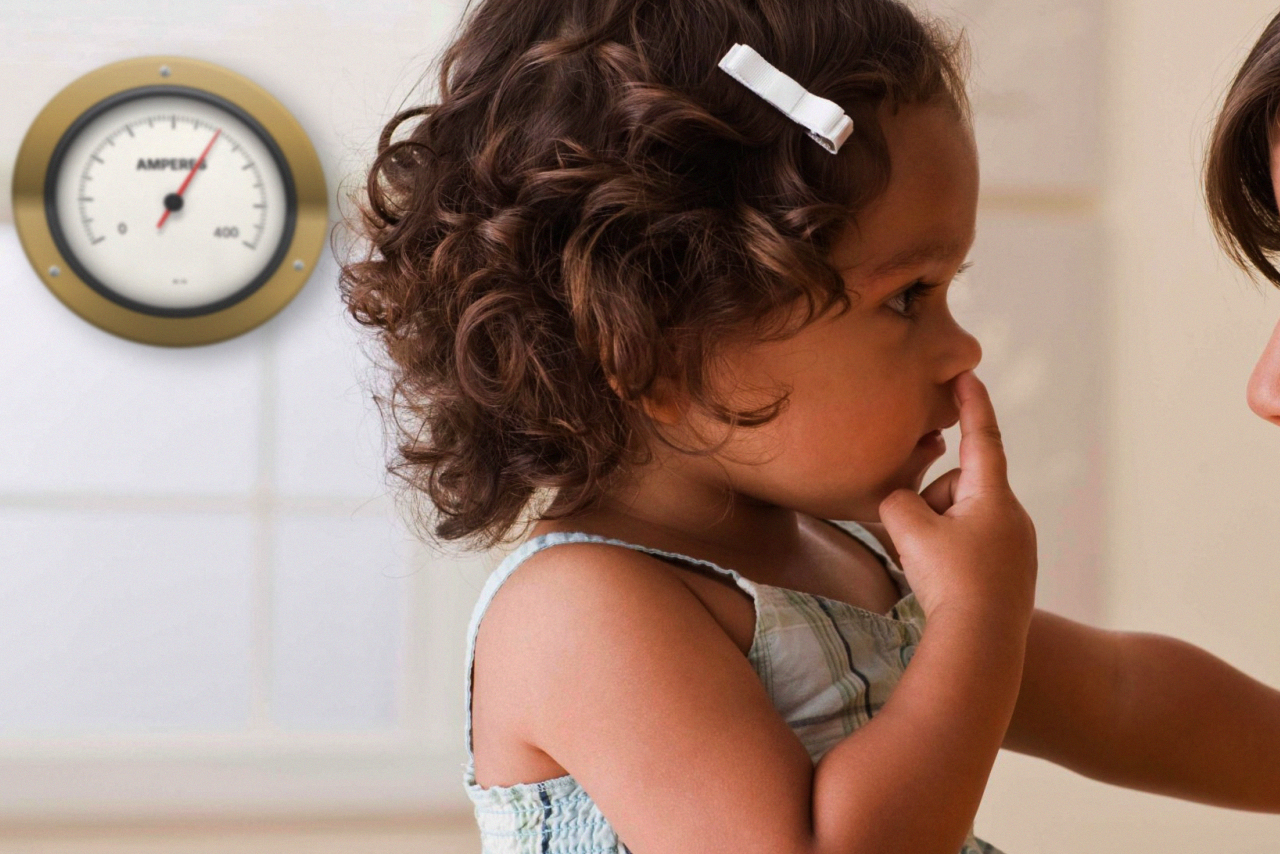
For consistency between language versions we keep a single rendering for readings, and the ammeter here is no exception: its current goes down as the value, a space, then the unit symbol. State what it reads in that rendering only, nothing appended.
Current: 250 A
